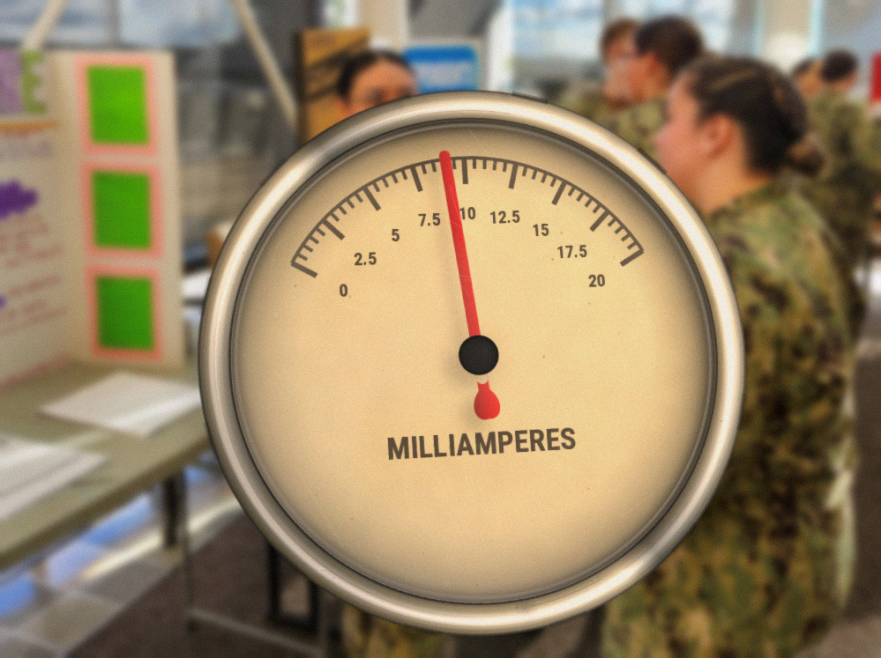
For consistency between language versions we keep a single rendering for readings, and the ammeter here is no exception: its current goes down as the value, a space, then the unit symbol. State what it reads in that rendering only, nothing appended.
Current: 9 mA
